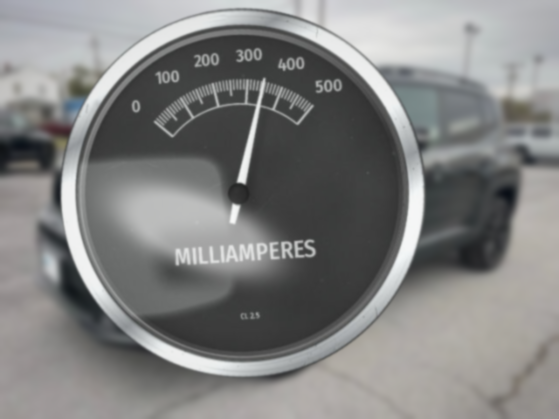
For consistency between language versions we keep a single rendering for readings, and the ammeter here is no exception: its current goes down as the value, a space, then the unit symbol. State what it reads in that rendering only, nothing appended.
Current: 350 mA
